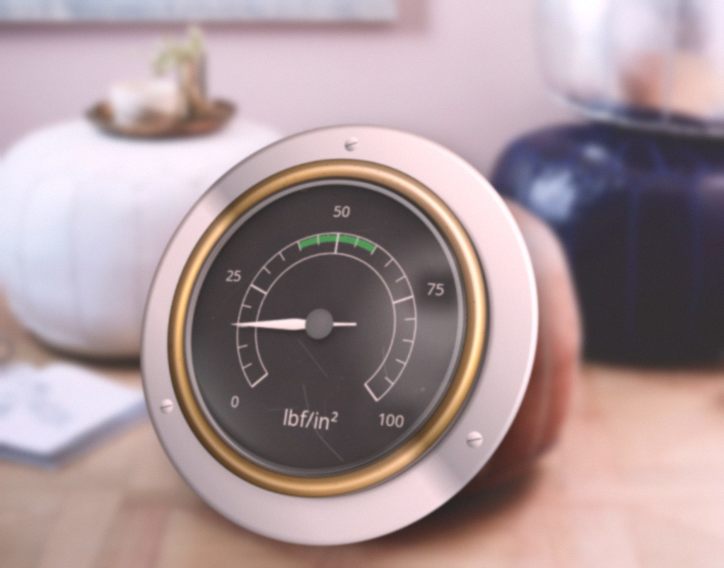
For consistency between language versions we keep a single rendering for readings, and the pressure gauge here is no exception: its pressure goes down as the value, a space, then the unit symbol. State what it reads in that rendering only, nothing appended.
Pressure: 15 psi
